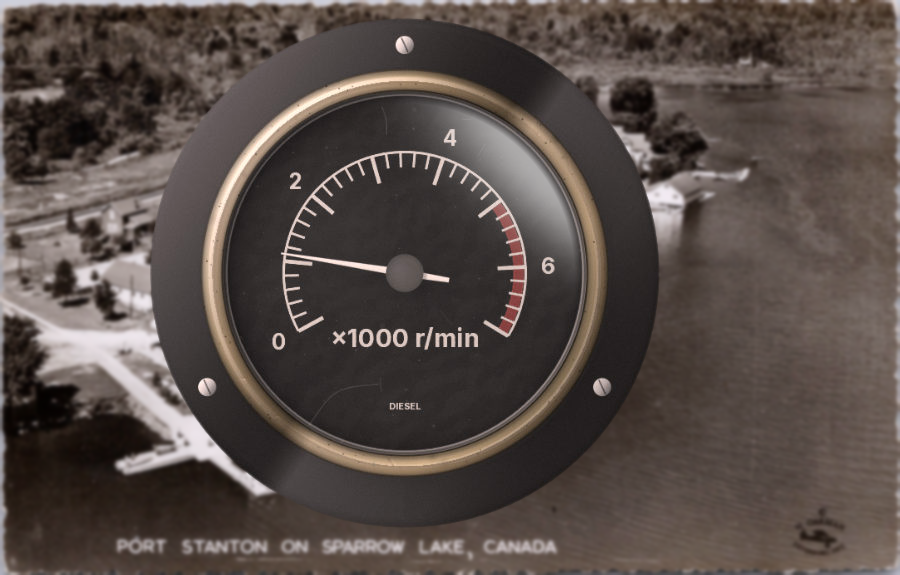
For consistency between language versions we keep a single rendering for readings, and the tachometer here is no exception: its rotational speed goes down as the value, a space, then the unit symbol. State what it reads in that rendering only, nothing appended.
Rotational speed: 1100 rpm
